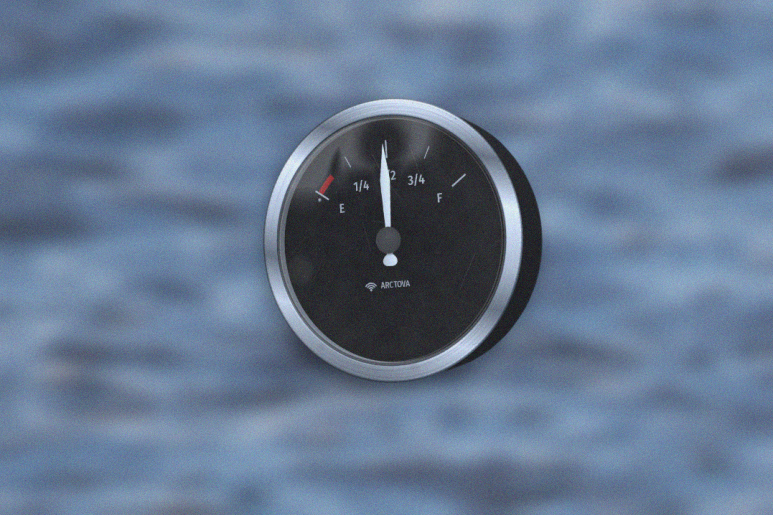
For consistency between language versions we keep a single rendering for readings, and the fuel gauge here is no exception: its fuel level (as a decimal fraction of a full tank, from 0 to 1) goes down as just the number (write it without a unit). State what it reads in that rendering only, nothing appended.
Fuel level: 0.5
